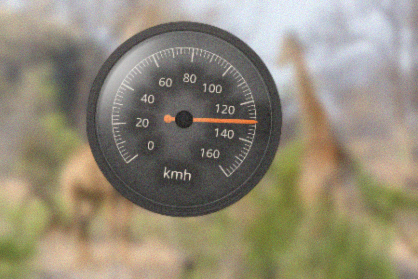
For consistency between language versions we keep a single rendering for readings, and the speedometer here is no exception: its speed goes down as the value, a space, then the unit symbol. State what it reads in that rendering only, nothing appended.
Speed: 130 km/h
